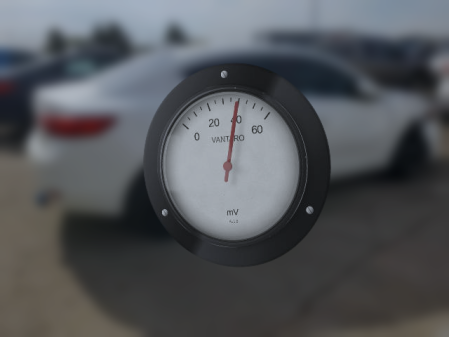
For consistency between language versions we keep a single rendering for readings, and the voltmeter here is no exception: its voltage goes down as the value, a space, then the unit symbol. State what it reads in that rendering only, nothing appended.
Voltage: 40 mV
